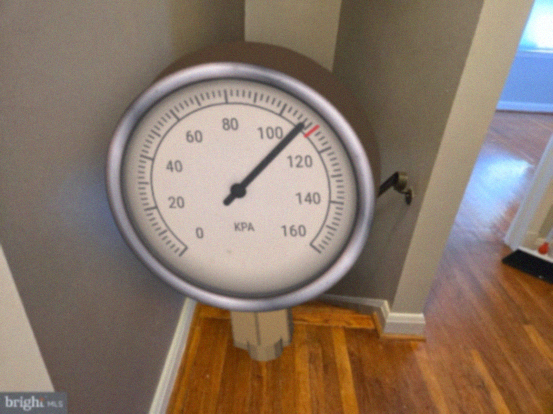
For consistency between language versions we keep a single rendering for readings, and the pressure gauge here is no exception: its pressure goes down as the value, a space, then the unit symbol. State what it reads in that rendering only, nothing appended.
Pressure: 108 kPa
